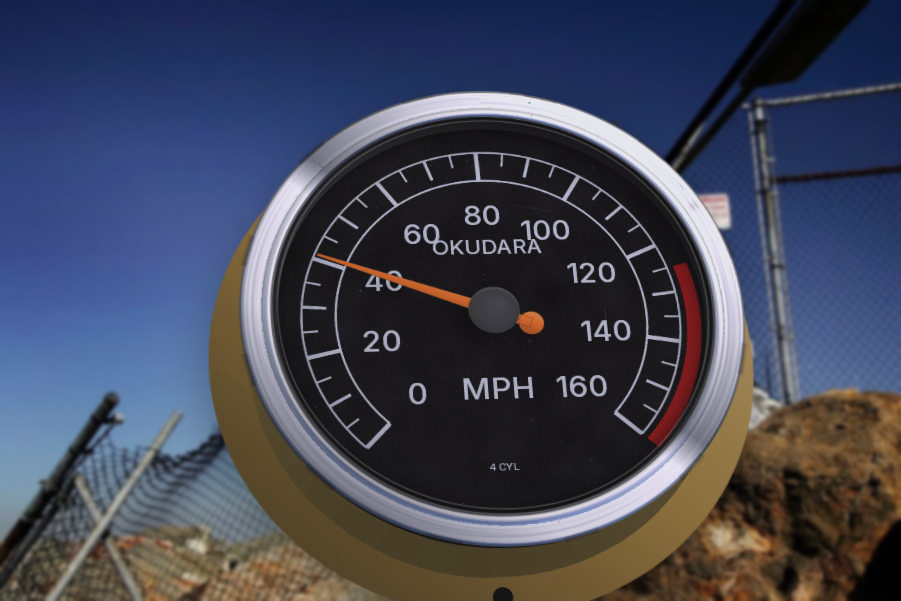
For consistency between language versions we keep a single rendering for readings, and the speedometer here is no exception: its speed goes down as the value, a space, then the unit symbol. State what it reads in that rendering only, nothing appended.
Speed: 40 mph
